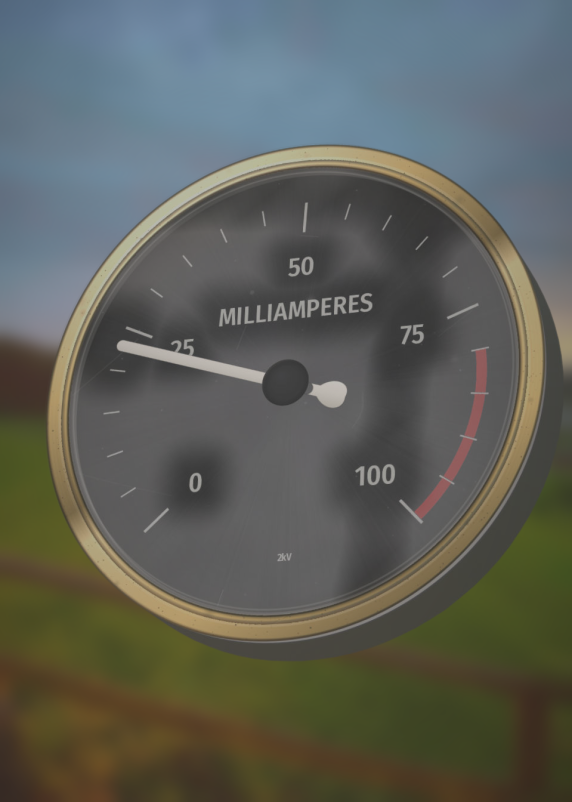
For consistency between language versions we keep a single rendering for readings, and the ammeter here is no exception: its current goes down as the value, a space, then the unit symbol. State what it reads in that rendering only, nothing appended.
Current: 22.5 mA
